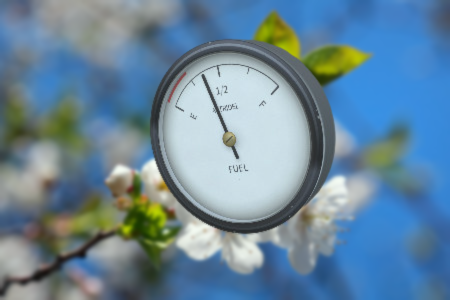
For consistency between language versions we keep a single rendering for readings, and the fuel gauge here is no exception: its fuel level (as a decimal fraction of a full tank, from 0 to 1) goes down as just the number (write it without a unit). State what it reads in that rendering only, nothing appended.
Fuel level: 0.375
